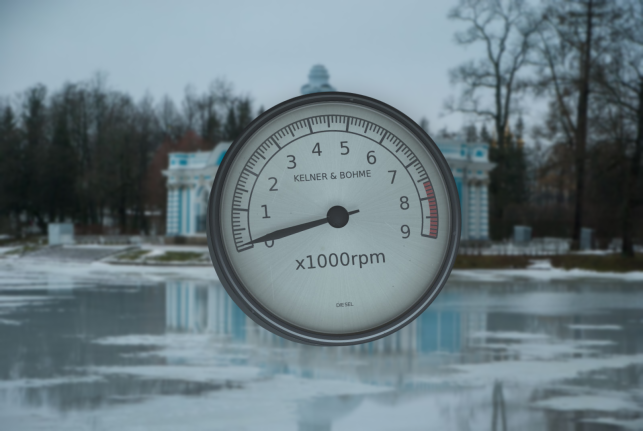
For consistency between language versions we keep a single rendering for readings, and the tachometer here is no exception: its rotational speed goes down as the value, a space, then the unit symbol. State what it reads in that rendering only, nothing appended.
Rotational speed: 100 rpm
